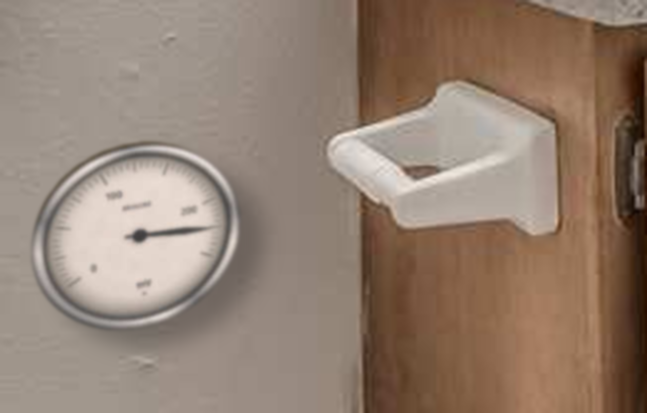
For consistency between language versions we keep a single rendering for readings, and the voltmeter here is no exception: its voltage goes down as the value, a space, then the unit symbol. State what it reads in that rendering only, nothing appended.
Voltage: 225 mV
